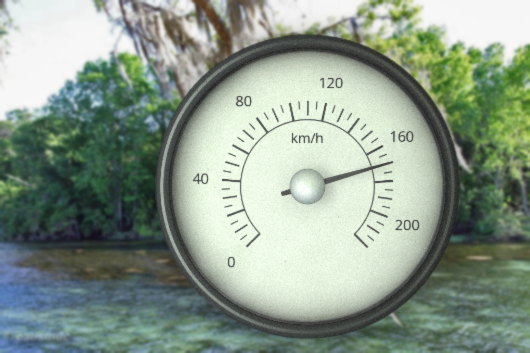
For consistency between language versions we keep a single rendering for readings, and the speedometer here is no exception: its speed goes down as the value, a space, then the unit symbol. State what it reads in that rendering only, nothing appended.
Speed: 170 km/h
